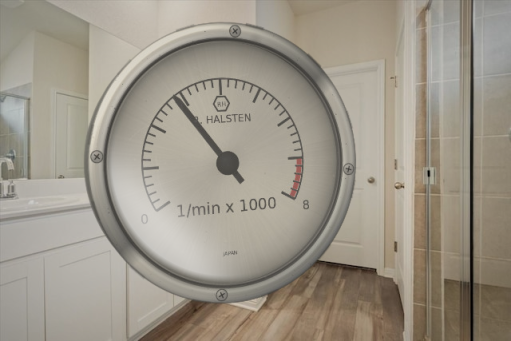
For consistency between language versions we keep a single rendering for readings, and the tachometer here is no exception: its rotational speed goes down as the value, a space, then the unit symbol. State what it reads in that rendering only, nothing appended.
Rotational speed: 2800 rpm
